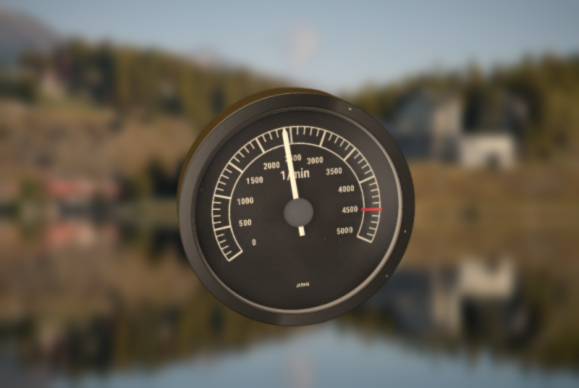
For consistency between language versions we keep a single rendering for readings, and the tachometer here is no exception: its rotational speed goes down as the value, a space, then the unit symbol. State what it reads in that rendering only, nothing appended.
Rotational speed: 2400 rpm
